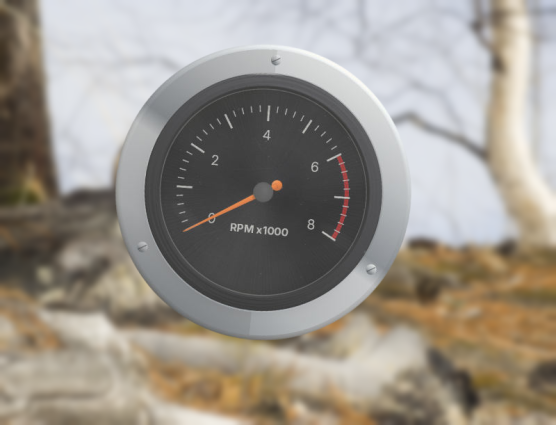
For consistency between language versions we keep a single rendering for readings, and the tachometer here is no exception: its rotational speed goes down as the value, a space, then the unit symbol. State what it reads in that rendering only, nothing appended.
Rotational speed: 0 rpm
